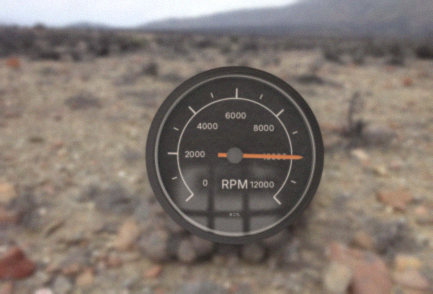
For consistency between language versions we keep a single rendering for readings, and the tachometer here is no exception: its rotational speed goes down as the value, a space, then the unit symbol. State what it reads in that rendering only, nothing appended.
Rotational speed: 10000 rpm
